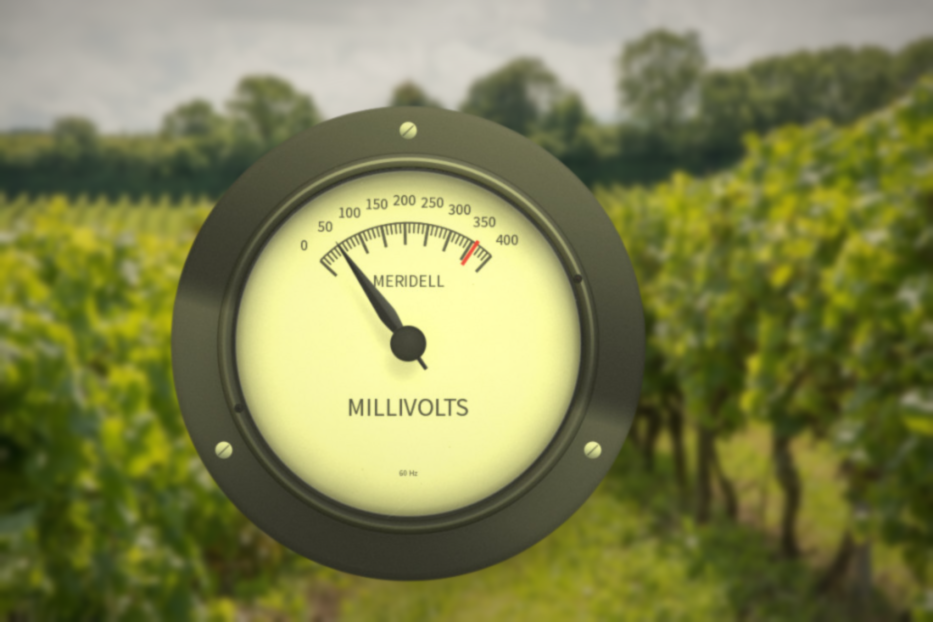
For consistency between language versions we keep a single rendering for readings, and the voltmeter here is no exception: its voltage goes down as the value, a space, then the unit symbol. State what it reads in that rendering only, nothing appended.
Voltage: 50 mV
